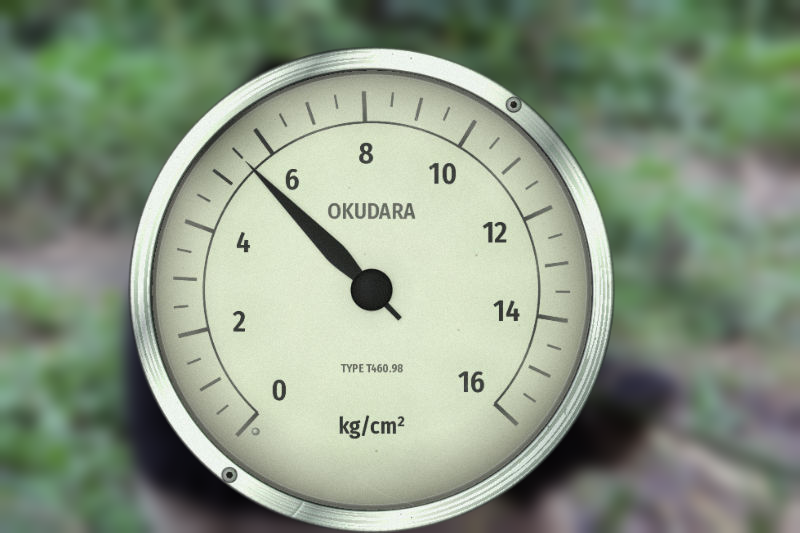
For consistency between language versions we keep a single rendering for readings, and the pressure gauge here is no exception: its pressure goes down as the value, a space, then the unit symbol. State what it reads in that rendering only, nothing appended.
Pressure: 5.5 kg/cm²
